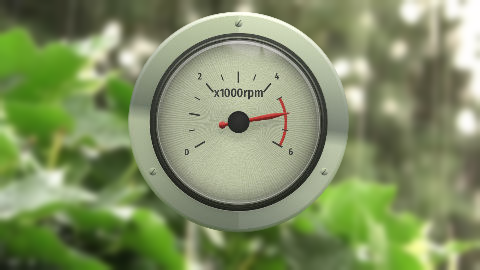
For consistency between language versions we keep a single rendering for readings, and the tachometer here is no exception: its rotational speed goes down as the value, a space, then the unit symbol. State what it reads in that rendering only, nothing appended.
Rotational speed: 5000 rpm
